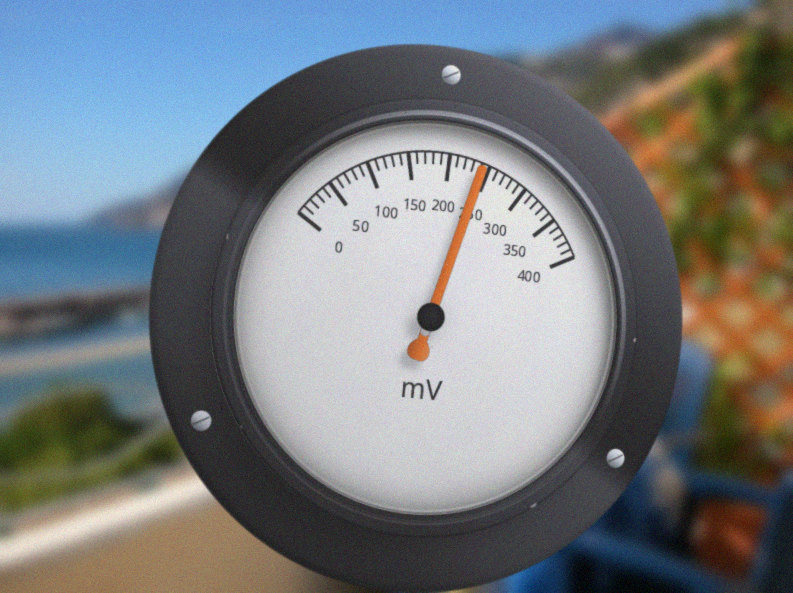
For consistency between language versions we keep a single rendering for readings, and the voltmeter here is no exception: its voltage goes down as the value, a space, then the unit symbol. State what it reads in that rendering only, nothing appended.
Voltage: 240 mV
